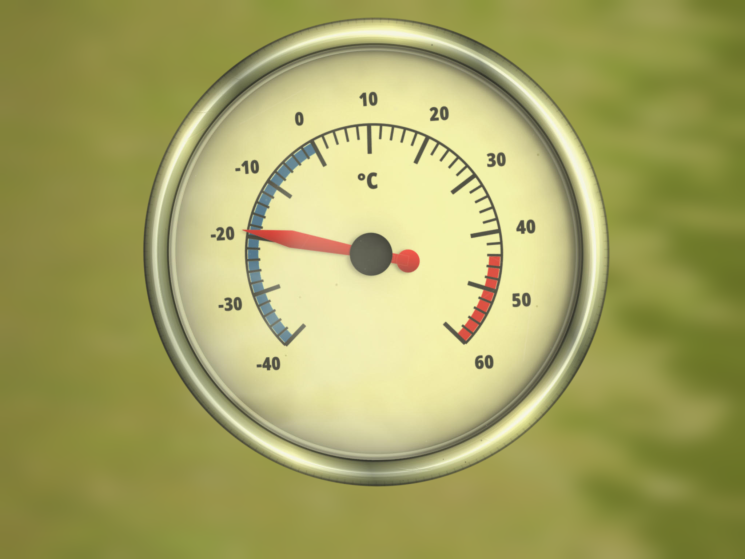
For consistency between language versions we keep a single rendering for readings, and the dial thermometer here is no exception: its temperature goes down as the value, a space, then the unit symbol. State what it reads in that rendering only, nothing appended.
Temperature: -19 °C
